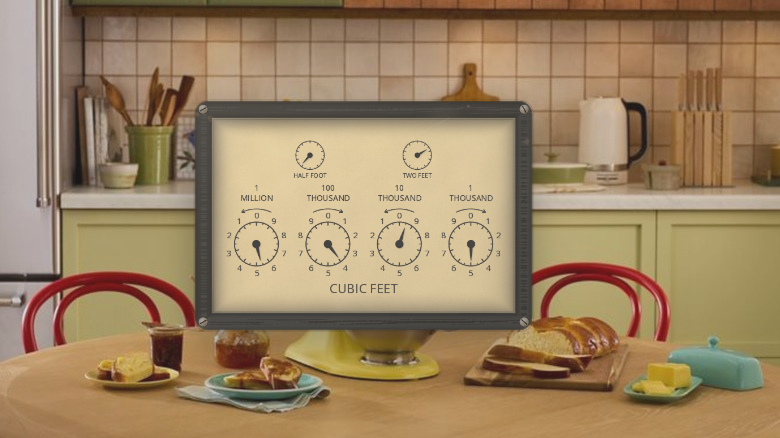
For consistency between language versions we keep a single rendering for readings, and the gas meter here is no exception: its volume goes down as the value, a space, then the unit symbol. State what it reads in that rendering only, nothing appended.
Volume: 539500 ft³
